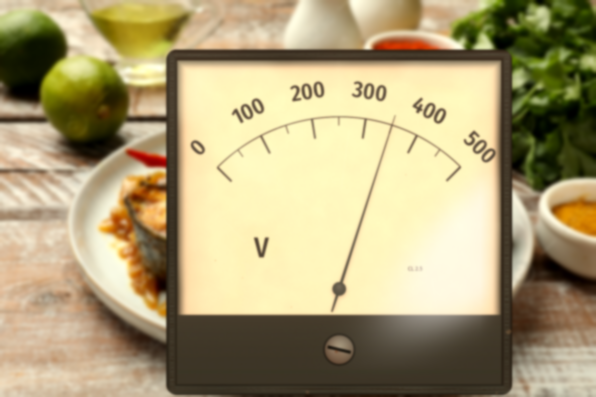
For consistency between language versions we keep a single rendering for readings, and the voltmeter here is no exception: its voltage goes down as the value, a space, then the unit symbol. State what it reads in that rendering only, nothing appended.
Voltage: 350 V
